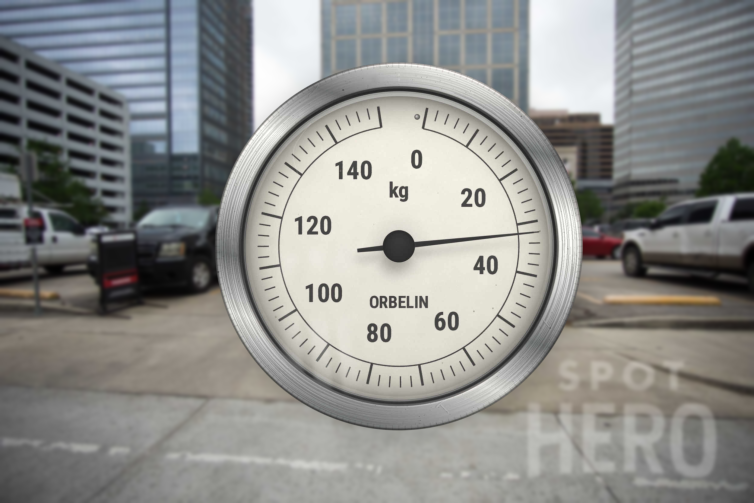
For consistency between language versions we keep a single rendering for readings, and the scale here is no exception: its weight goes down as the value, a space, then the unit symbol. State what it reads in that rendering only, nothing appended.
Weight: 32 kg
